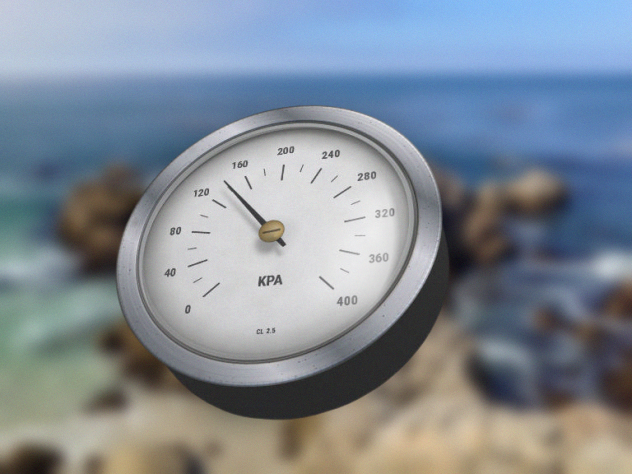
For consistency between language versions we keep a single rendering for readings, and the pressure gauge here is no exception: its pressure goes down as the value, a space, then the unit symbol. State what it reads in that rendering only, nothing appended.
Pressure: 140 kPa
